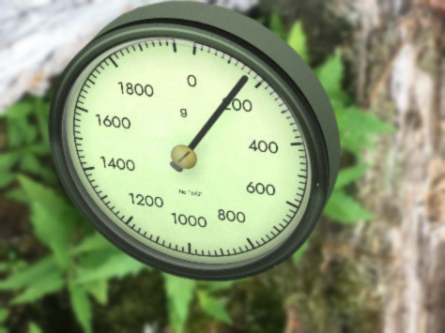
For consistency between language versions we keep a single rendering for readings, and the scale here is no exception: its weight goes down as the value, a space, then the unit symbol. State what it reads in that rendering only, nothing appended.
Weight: 160 g
